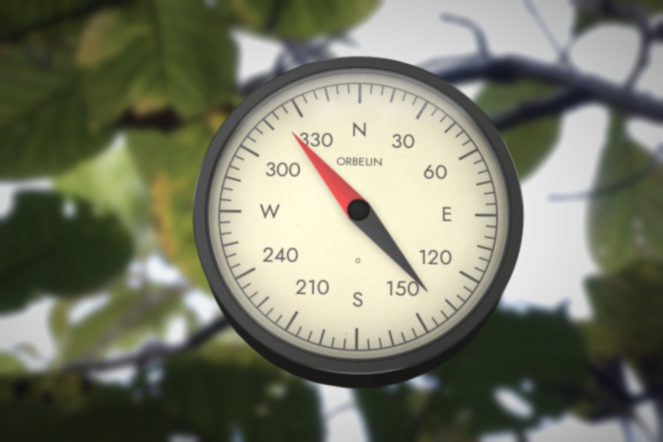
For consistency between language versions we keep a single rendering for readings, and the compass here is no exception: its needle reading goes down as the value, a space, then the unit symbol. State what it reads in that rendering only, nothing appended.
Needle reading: 320 °
